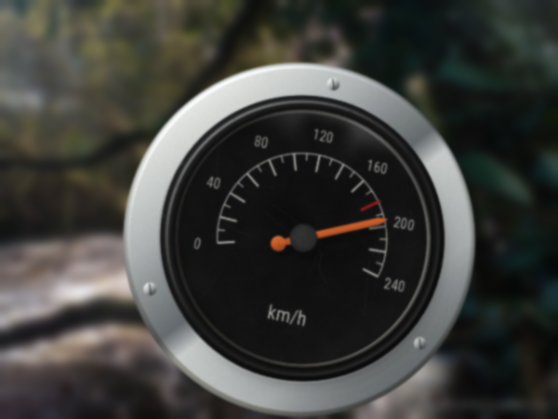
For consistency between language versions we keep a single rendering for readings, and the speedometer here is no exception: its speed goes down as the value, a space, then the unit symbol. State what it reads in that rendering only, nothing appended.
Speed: 195 km/h
